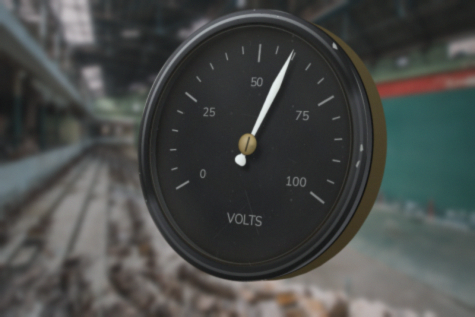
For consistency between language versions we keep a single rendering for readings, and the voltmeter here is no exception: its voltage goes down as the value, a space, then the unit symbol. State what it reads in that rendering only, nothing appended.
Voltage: 60 V
